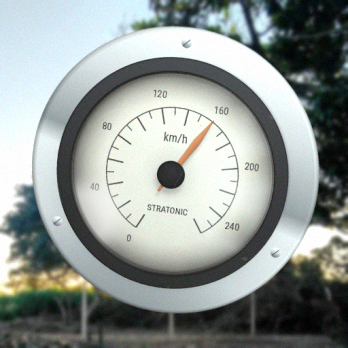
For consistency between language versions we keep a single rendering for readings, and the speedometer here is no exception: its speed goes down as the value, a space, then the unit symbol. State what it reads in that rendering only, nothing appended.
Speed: 160 km/h
